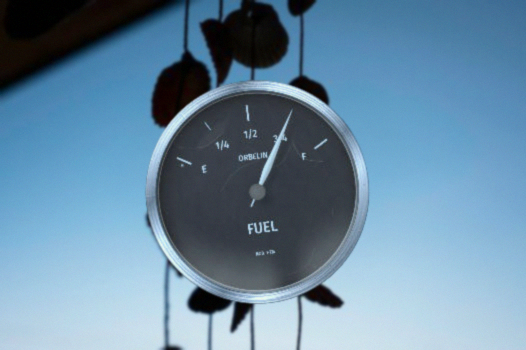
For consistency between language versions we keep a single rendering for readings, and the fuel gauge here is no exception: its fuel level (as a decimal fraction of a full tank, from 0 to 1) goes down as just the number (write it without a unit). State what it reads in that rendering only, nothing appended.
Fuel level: 0.75
